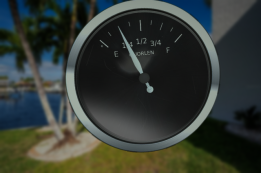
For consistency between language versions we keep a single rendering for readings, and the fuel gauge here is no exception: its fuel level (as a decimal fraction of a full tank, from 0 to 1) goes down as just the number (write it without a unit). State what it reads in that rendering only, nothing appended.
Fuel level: 0.25
